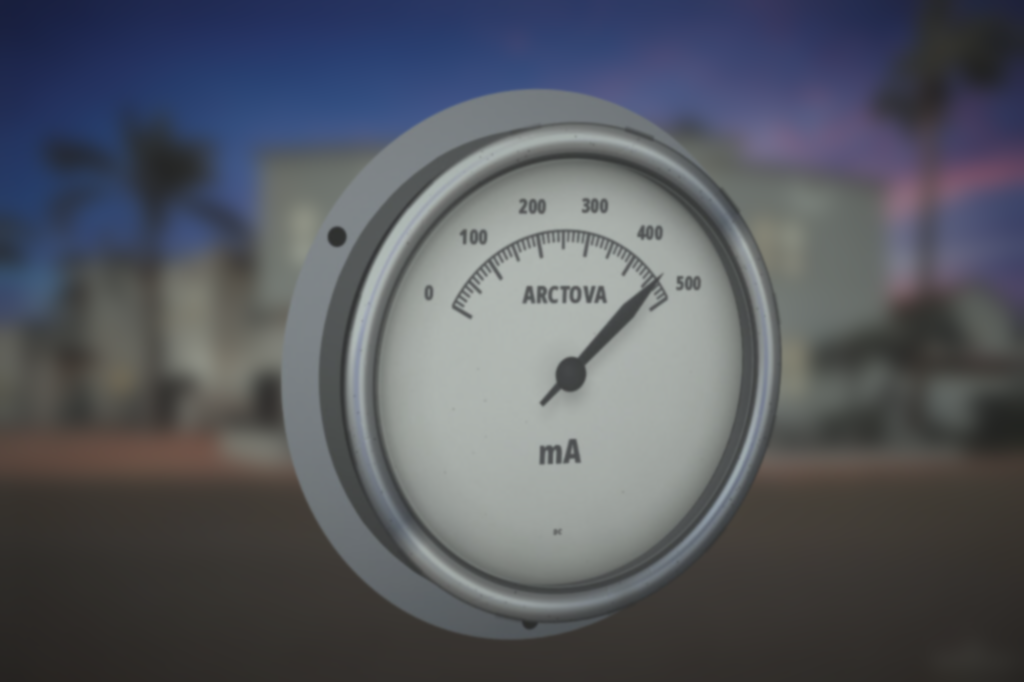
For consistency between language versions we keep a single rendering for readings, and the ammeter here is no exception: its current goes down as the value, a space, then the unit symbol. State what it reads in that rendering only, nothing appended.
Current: 450 mA
